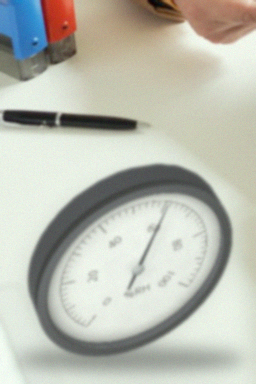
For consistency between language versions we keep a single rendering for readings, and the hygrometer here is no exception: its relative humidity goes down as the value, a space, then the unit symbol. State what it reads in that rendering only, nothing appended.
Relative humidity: 60 %
